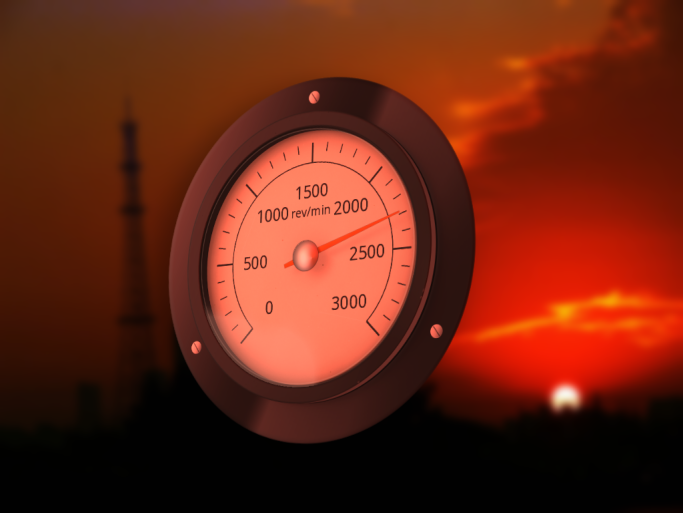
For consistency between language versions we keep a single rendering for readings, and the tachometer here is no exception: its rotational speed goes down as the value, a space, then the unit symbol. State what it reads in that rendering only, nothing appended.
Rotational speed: 2300 rpm
